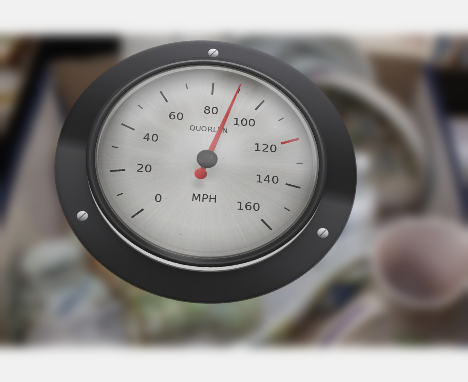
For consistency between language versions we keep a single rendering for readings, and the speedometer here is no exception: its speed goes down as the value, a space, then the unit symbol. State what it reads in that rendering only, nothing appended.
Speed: 90 mph
